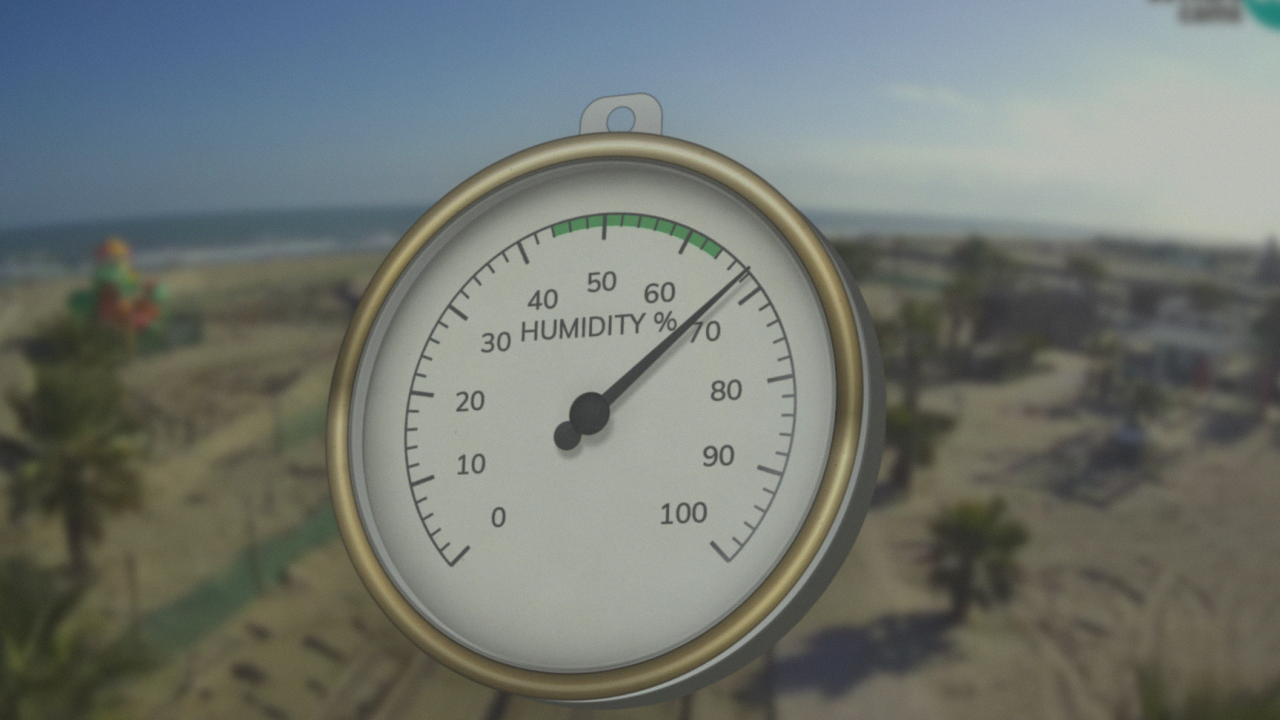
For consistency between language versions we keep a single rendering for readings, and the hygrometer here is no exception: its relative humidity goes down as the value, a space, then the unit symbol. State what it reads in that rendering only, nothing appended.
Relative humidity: 68 %
